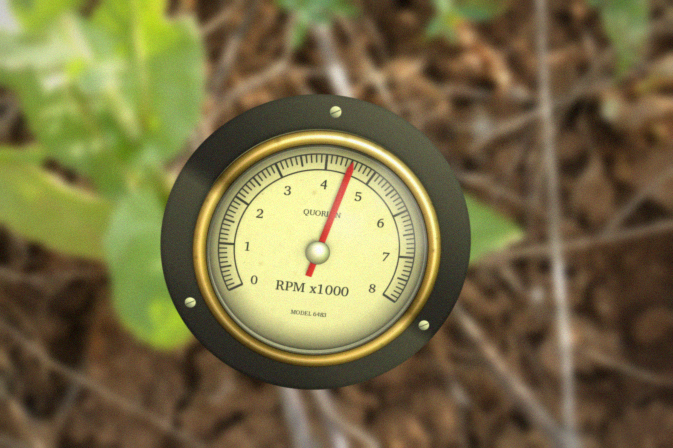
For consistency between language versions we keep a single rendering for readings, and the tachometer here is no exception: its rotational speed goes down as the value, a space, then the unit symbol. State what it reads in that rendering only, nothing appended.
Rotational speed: 4500 rpm
